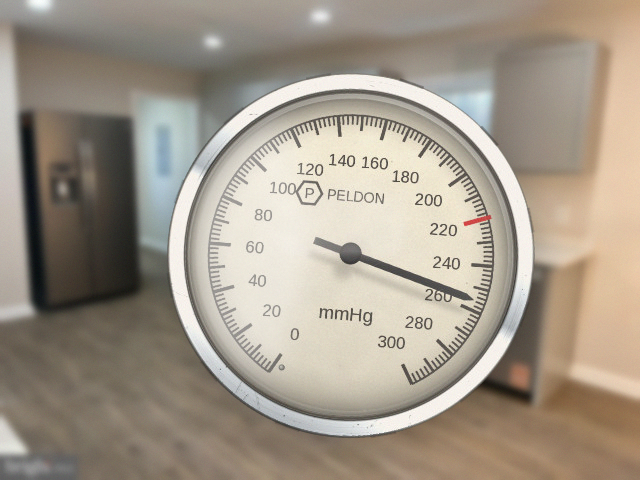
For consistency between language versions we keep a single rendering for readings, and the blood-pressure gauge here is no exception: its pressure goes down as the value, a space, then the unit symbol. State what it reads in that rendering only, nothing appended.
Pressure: 256 mmHg
